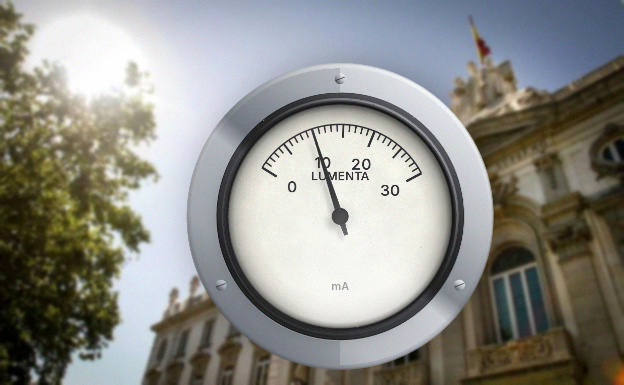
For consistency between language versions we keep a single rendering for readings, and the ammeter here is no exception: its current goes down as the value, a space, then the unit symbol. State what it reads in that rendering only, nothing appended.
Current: 10 mA
